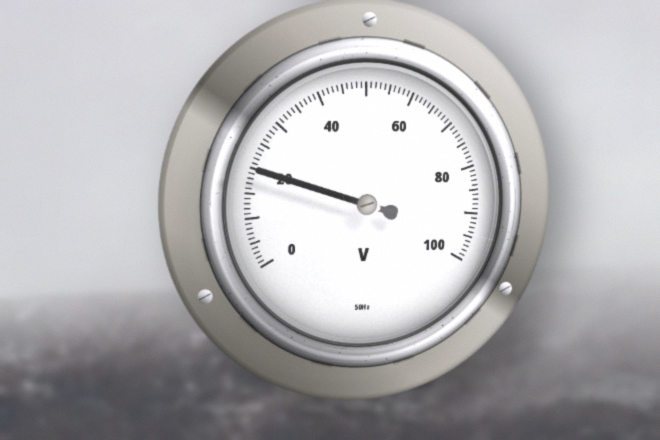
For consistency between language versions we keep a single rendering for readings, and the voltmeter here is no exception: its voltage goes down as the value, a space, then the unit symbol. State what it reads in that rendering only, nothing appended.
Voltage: 20 V
